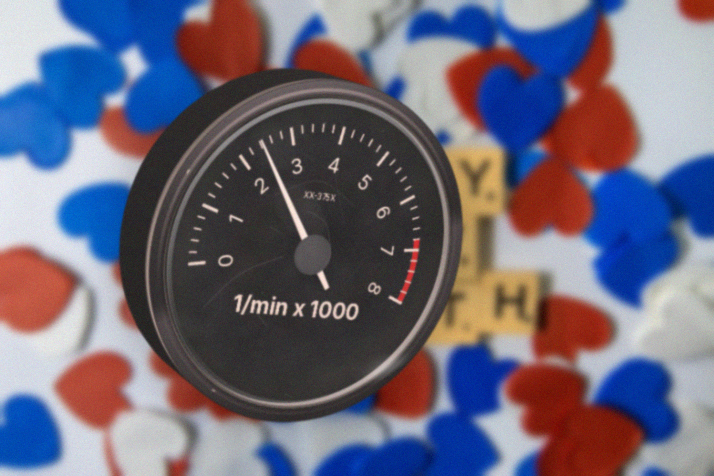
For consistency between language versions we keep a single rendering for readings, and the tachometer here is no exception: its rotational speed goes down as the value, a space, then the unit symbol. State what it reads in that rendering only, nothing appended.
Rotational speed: 2400 rpm
